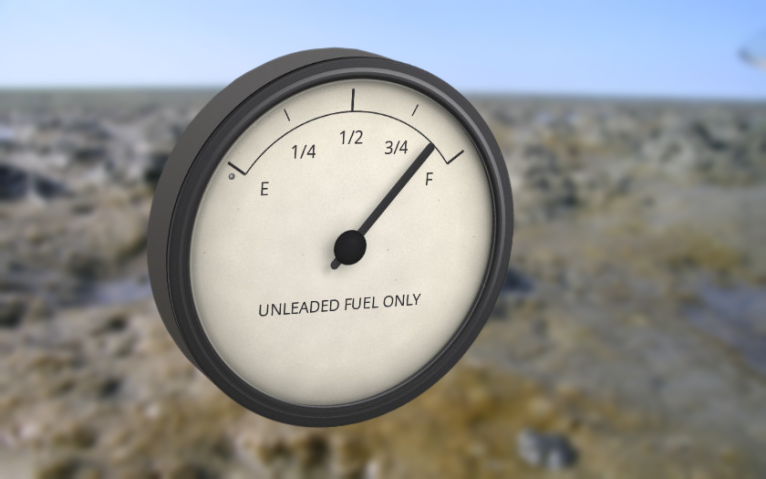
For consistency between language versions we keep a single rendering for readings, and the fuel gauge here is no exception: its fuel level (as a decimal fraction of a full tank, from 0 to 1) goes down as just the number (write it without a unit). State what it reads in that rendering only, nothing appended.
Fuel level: 0.875
